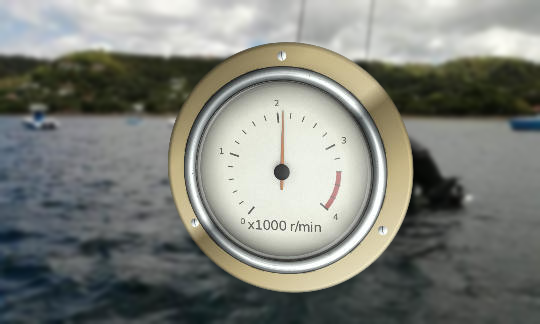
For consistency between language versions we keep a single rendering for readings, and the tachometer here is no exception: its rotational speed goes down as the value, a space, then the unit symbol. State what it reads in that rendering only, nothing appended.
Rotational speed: 2100 rpm
